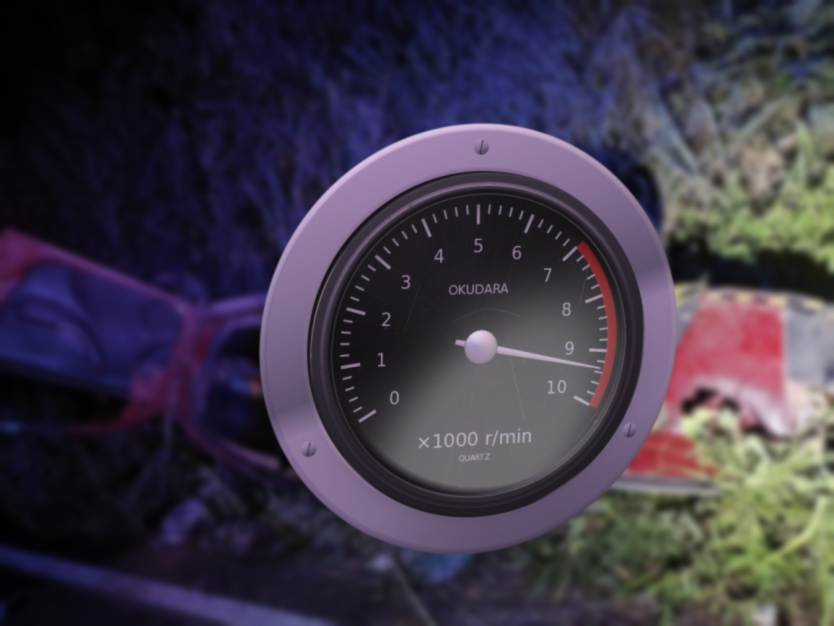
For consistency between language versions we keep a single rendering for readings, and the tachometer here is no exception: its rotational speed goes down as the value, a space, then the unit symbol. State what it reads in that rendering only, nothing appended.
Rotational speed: 9300 rpm
